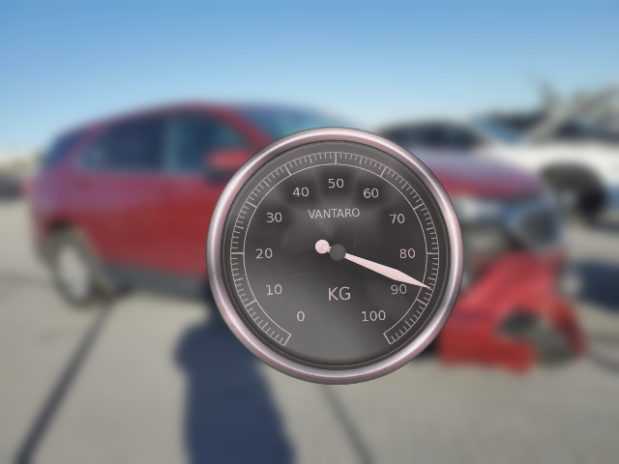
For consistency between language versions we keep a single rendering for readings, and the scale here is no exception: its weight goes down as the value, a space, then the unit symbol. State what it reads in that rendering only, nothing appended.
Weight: 87 kg
